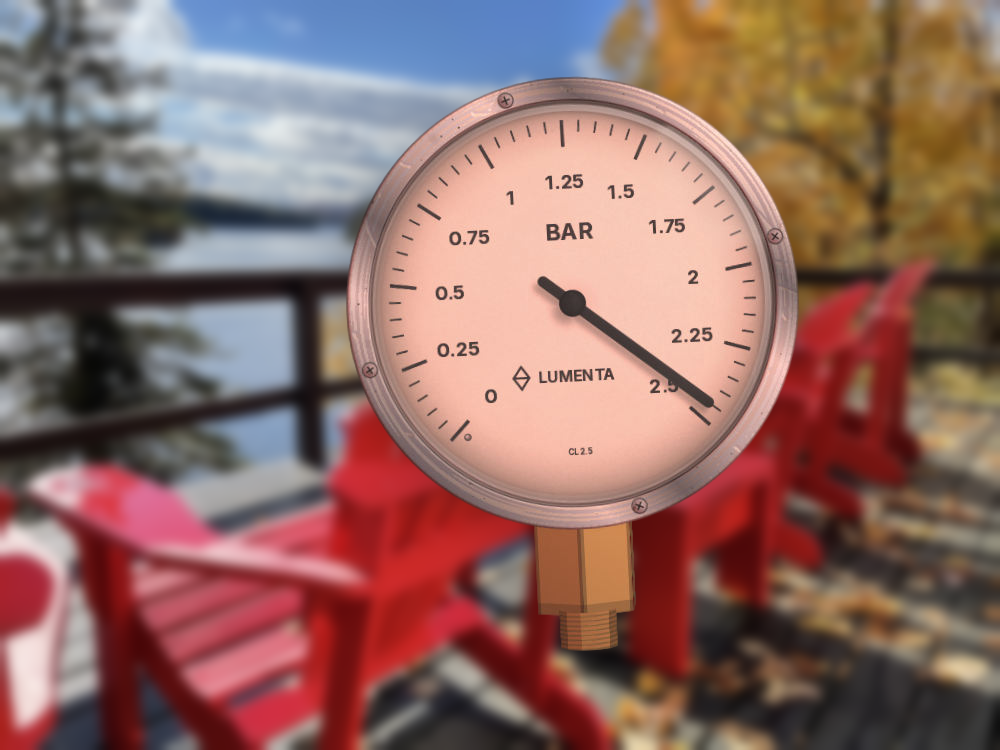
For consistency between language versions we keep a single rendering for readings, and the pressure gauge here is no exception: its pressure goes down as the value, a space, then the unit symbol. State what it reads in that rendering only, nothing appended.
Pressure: 2.45 bar
